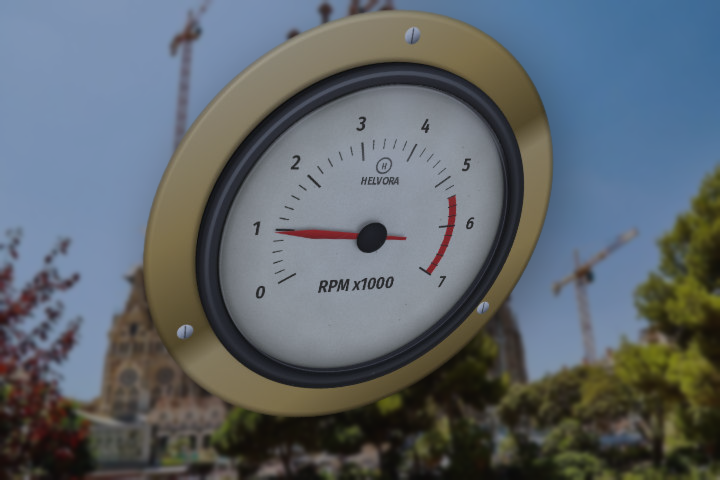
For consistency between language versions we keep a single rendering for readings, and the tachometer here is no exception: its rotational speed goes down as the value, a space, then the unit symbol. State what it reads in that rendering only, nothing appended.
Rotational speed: 1000 rpm
